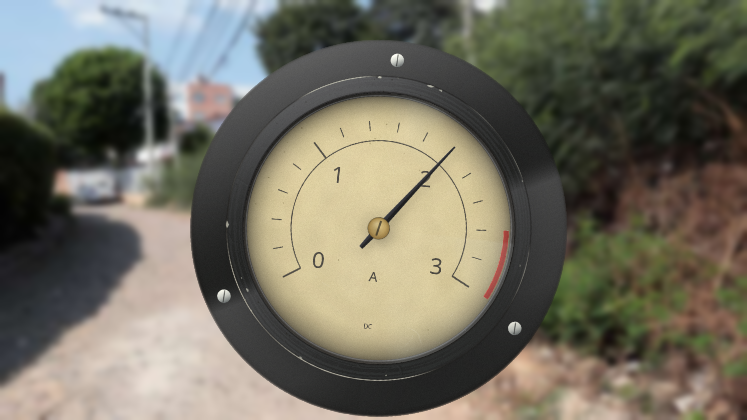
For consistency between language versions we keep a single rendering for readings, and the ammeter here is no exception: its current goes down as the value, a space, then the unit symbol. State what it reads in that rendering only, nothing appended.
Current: 2 A
